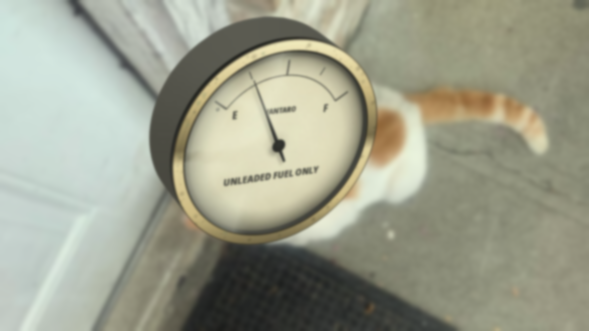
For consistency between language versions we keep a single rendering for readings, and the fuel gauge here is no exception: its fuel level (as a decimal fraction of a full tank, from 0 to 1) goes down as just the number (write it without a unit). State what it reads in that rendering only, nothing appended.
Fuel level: 0.25
